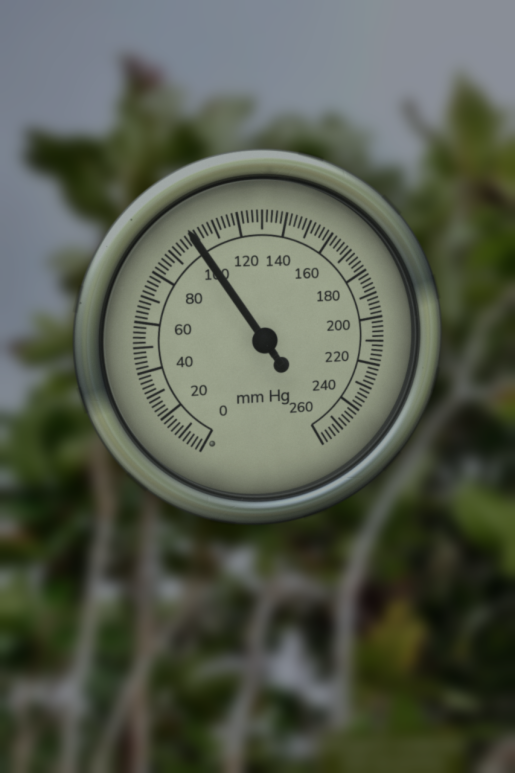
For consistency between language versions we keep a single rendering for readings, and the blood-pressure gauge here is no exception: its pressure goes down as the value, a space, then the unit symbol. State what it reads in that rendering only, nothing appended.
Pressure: 100 mmHg
